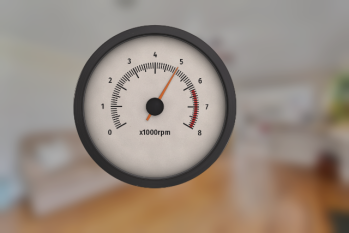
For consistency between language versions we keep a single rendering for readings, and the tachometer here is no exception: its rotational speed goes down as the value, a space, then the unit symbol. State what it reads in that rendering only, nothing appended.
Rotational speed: 5000 rpm
